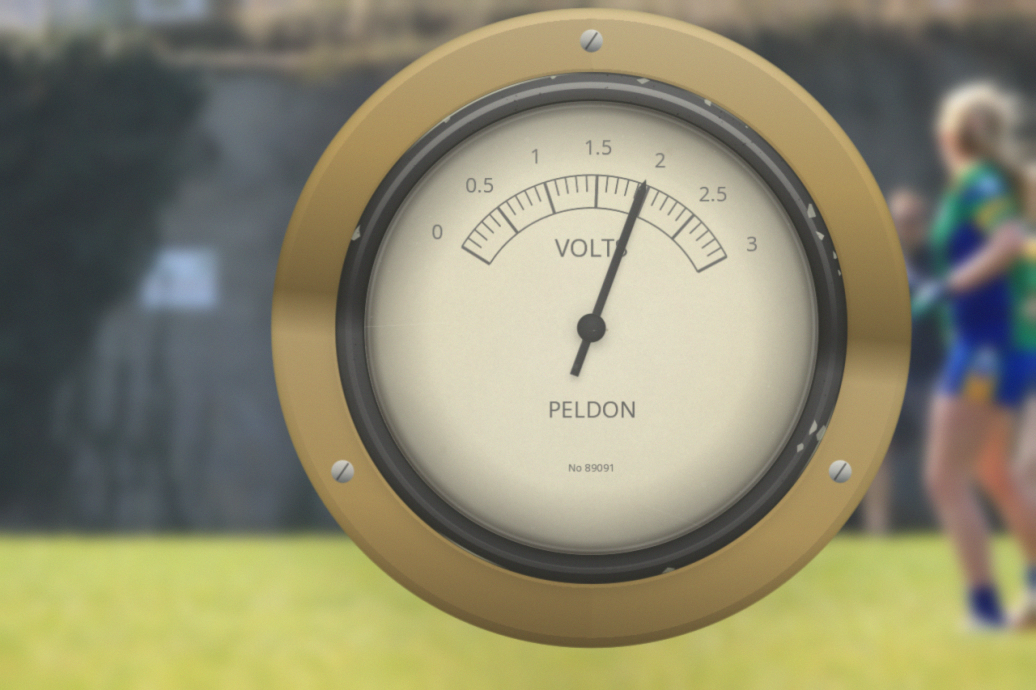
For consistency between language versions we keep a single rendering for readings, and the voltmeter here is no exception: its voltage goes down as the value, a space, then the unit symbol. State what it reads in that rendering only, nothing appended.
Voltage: 1.95 V
